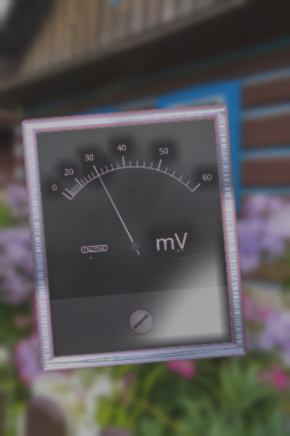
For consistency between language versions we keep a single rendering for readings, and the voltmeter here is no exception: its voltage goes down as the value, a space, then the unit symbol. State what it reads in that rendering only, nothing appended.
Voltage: 30 mV
